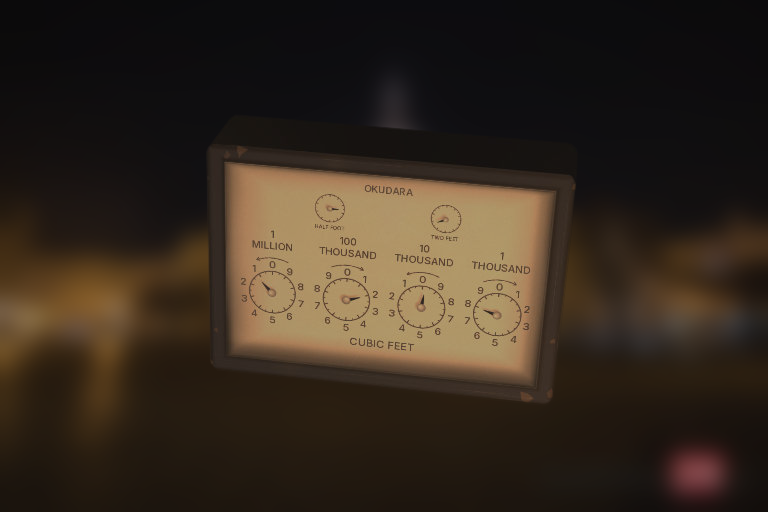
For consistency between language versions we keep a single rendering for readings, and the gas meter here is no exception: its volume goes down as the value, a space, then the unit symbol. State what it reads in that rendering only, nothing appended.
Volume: 119800 ft³
